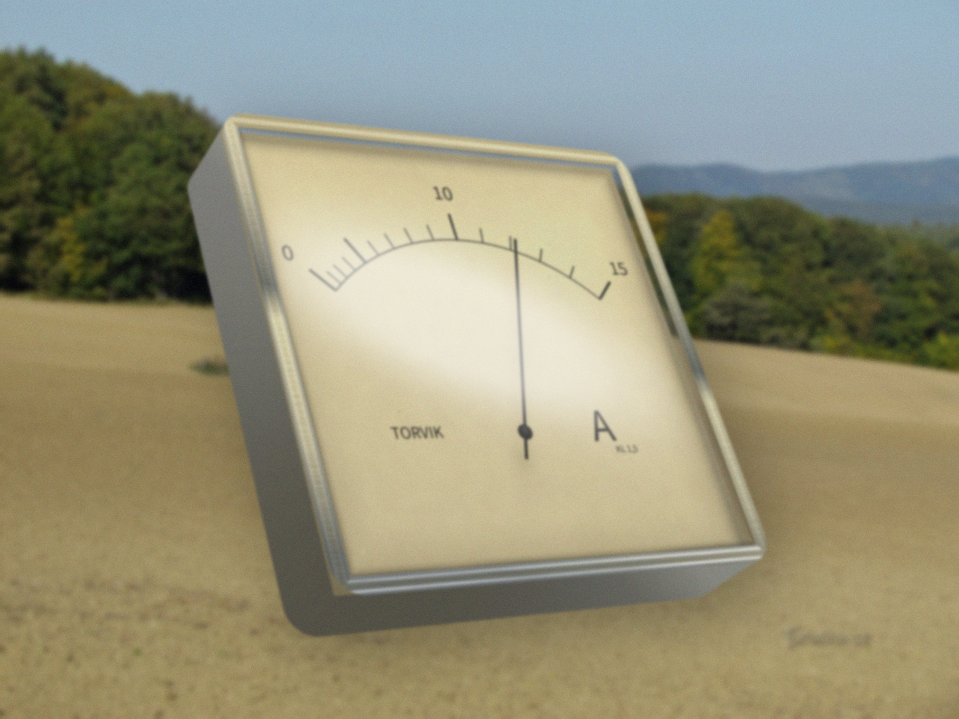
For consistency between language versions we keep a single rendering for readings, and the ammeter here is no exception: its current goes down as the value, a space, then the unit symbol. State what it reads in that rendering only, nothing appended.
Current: 12 A
